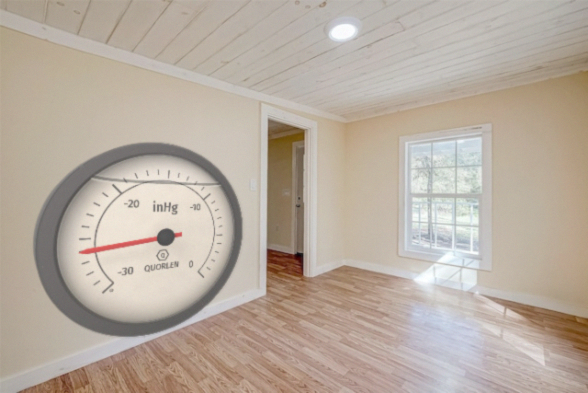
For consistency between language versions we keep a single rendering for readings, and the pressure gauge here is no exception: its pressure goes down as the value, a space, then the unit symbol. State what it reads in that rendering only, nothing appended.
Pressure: -26 inHg
